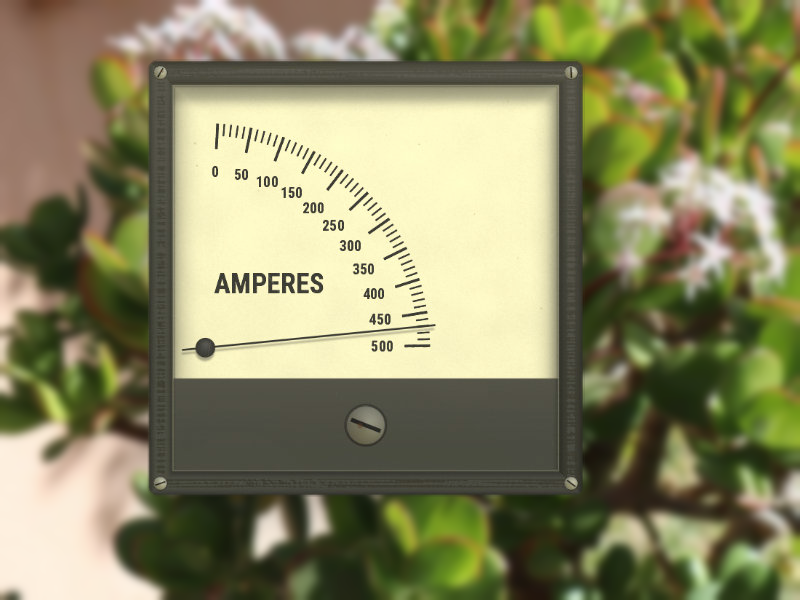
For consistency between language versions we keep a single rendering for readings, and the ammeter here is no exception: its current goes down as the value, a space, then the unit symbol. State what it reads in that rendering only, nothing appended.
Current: 470 A
